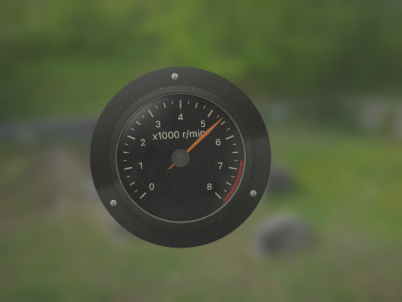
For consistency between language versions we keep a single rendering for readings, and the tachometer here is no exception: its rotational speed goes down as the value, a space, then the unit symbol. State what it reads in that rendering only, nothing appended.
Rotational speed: 5375 rpm
